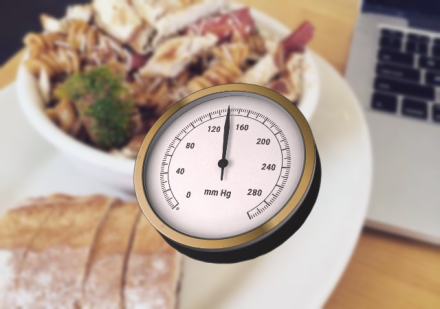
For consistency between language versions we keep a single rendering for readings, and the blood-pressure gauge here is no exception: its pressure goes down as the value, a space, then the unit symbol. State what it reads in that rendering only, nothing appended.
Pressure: 140 mmHg
